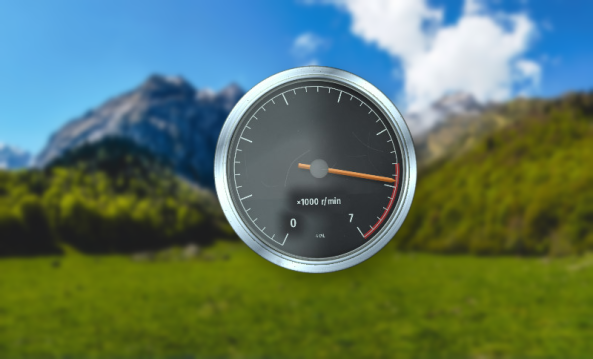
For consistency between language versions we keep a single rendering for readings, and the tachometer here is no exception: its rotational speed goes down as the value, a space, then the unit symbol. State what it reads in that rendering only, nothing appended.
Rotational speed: 5900 rpm
